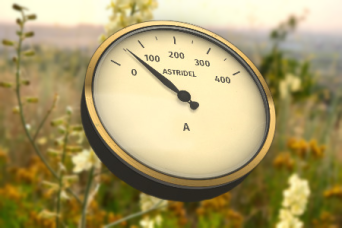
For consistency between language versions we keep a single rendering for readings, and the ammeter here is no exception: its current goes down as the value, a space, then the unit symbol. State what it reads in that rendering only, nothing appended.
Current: 50 A
